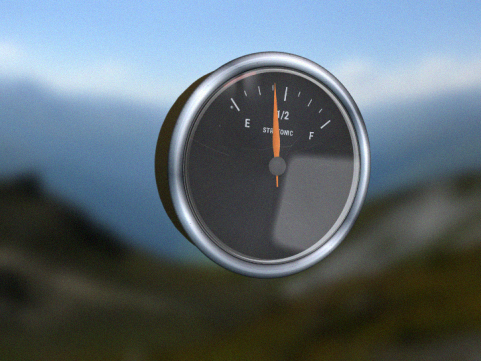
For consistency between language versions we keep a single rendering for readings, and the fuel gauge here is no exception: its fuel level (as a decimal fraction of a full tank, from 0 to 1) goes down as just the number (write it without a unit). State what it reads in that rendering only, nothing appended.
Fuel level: 0.375
